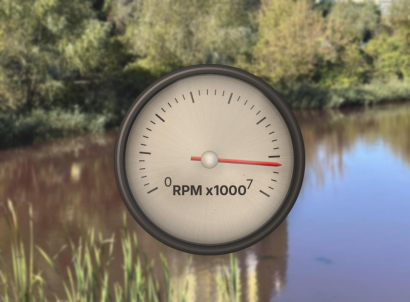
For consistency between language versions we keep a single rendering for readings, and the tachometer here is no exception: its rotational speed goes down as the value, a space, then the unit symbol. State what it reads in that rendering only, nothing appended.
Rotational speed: 6200 rpm
